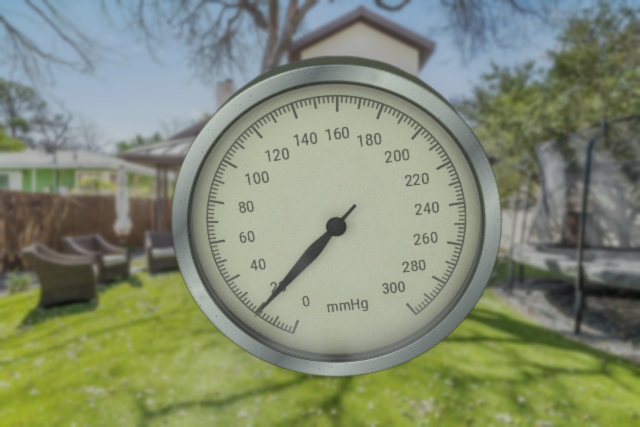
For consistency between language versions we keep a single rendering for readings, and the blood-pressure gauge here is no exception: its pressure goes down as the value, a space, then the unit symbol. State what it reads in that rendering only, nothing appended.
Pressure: 20 mmHg
